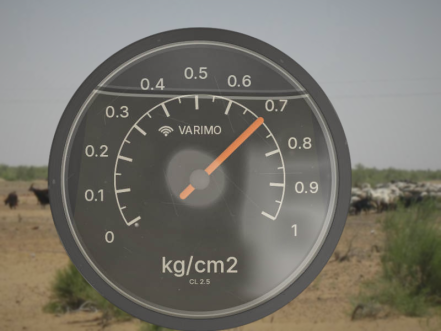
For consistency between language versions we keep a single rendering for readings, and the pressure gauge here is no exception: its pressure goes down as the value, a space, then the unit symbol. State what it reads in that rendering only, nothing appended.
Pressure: 0.7 kg/cm²
